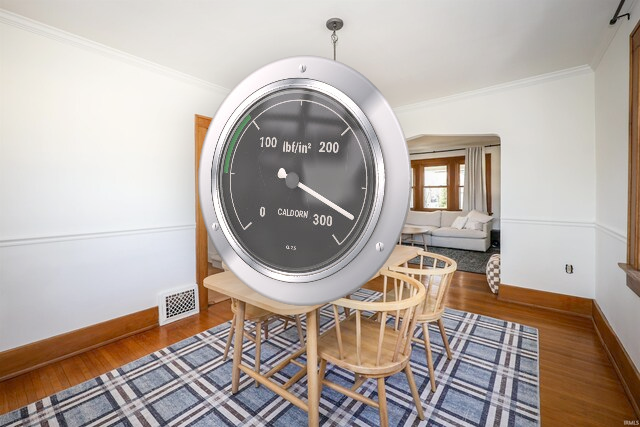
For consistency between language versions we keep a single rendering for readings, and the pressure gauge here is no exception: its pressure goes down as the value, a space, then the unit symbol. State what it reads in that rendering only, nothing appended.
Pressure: 275 psi
